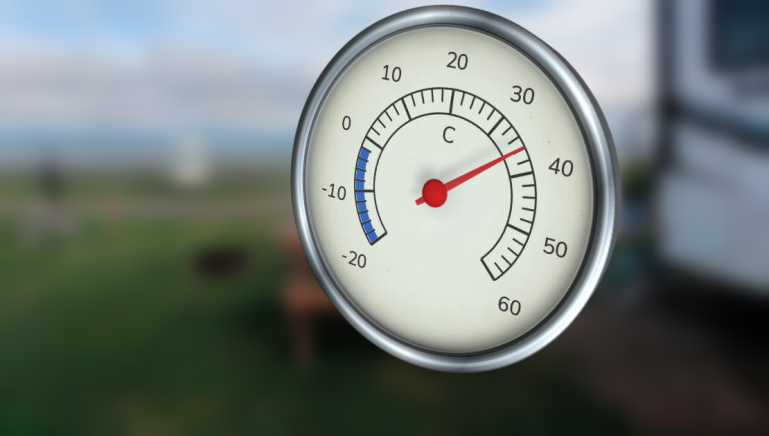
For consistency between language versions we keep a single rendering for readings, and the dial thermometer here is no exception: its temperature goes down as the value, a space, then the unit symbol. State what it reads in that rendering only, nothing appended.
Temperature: 36 °C
